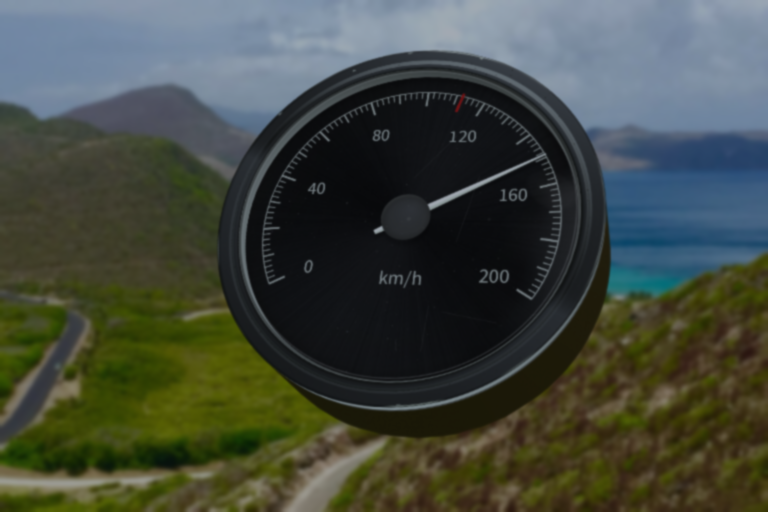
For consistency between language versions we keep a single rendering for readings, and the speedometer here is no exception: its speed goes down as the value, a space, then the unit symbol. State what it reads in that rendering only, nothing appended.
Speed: 150 km/h
